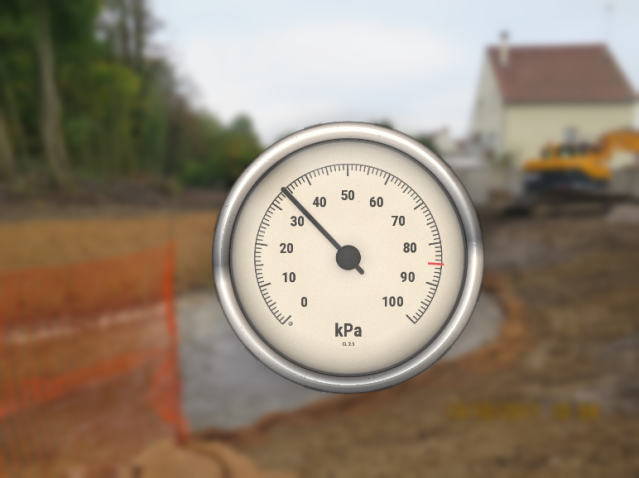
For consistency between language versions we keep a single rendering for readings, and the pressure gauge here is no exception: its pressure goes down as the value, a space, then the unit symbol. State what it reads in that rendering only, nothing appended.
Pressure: 34 kPa
